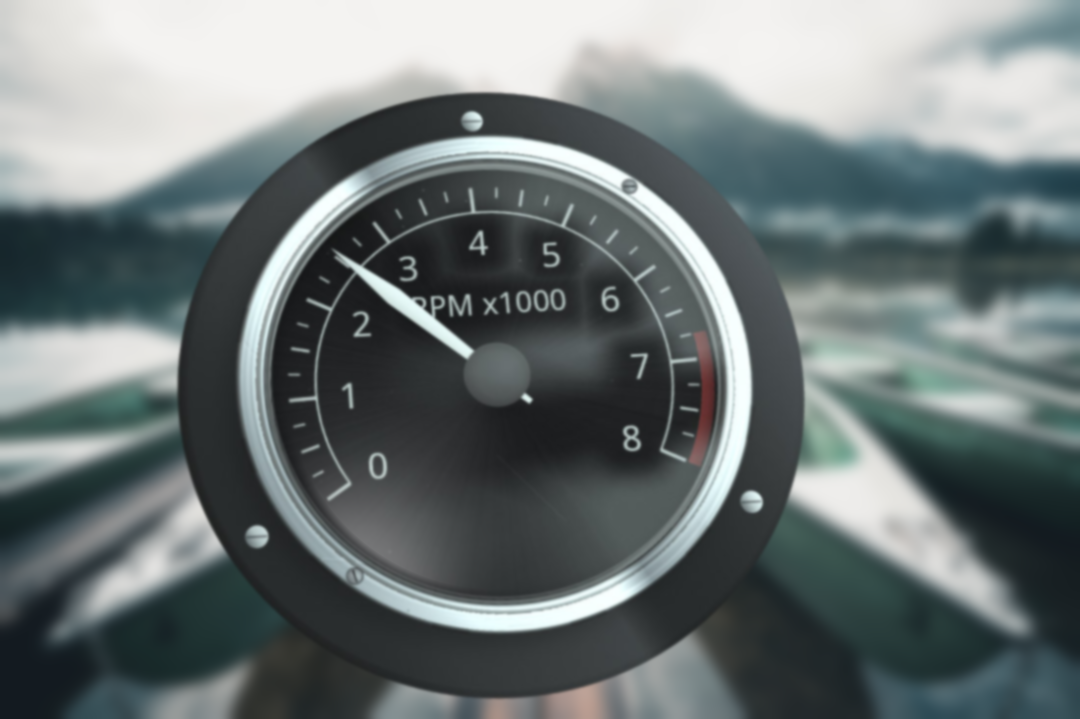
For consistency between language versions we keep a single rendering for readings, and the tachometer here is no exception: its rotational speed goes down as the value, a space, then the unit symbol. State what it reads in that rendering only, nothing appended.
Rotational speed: 2500 rpm
